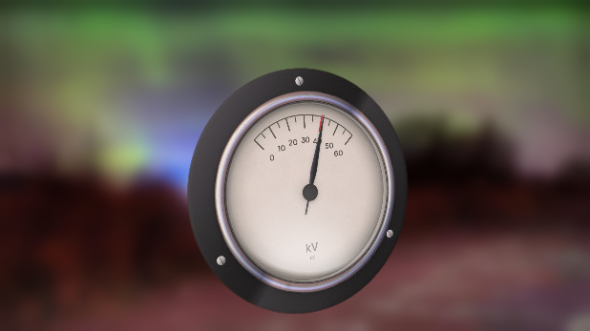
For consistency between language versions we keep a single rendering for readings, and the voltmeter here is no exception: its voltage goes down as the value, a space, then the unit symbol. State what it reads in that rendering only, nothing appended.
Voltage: 40 kV
